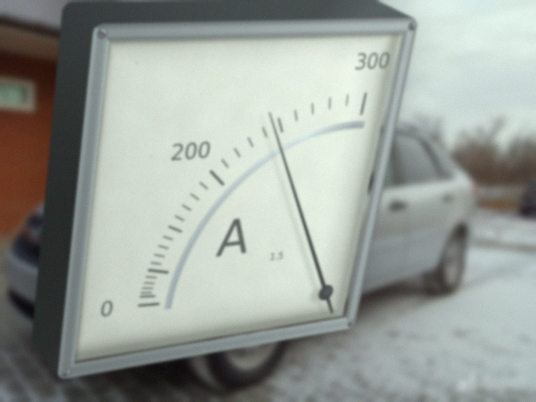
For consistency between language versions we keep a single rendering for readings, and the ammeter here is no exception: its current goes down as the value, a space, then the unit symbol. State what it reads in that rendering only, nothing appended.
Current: 245 A
